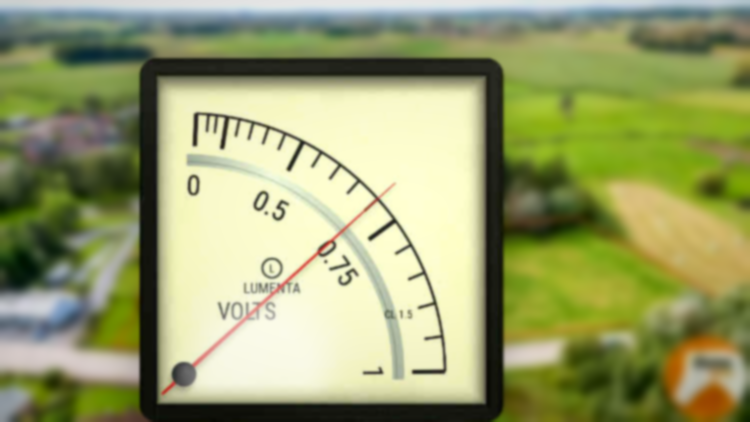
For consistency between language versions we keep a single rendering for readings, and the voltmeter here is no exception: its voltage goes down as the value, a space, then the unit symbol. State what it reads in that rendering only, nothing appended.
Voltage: 0.7 V
